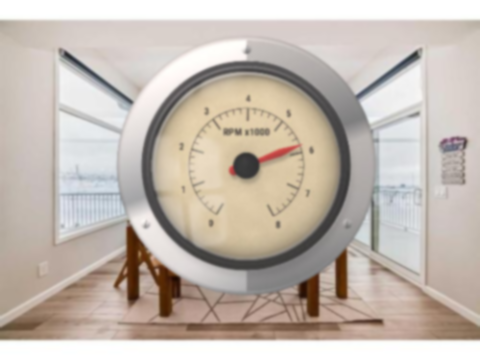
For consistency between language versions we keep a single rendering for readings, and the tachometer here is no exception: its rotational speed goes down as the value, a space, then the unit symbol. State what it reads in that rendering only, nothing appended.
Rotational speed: 5800 rpm
